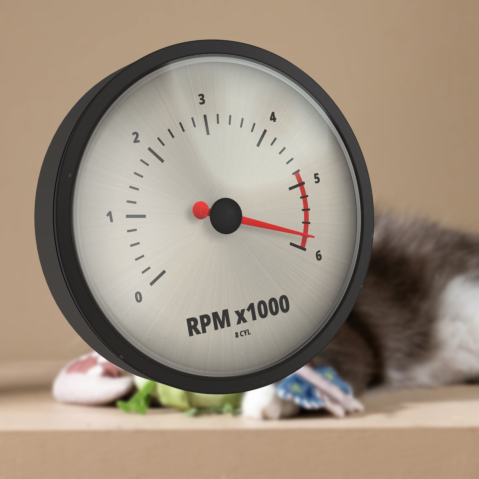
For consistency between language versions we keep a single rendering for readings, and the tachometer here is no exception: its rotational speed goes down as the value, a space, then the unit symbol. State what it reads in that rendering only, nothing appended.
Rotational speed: 5800 rpm
